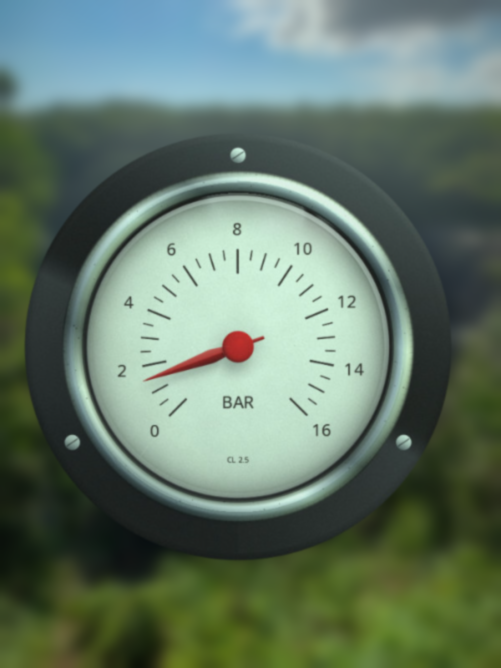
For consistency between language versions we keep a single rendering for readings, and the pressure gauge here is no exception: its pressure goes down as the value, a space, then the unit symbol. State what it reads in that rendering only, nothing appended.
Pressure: 1.5 bar
